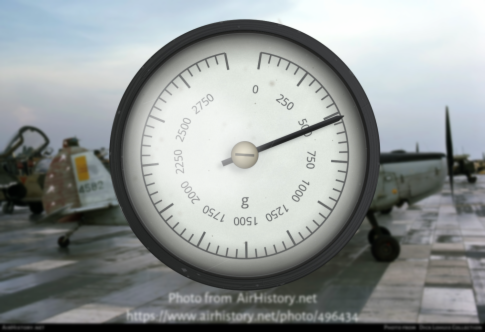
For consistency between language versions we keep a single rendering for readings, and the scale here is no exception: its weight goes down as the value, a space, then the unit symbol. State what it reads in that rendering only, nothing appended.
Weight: 525 g
